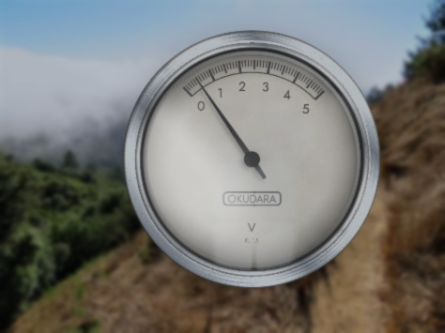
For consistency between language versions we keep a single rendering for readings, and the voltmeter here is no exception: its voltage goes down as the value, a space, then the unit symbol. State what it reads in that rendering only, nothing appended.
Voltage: 0.5 V
